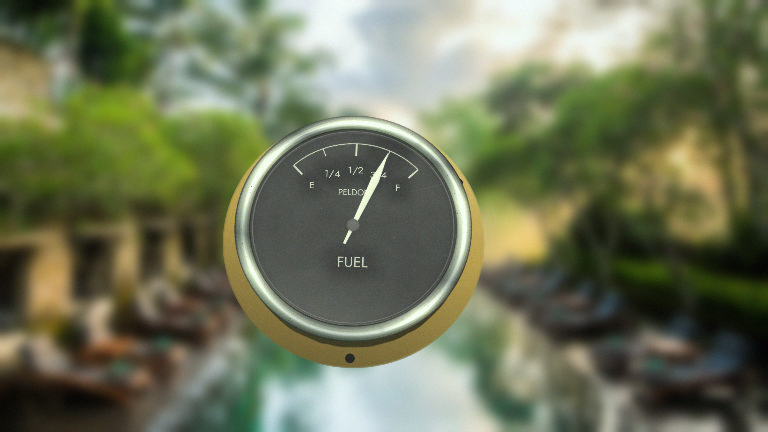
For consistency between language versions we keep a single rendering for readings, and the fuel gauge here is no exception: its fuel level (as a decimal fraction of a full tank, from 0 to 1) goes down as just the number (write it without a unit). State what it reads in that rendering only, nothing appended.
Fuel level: 0.75
